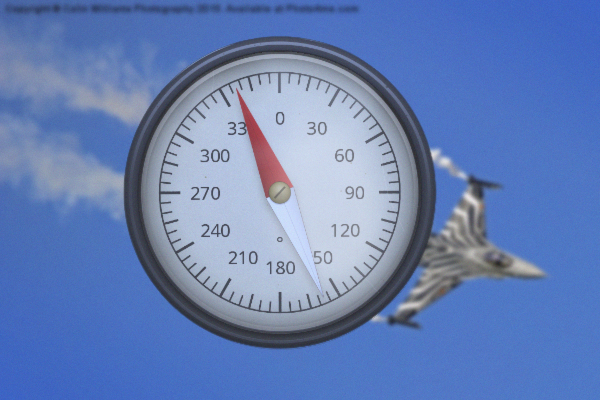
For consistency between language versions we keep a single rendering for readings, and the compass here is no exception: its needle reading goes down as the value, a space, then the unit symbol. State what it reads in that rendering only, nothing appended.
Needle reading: 337.5 °
